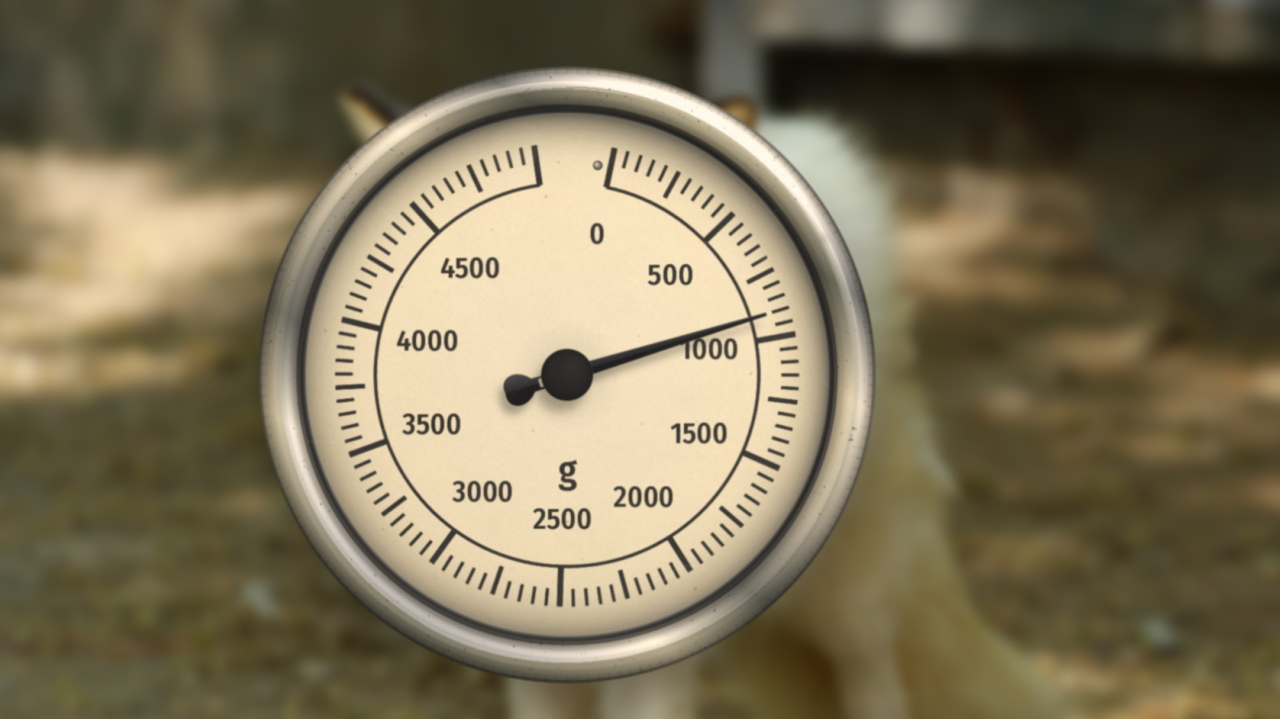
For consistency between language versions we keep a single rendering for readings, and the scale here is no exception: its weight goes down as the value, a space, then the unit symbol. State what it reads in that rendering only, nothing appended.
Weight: 900 g
